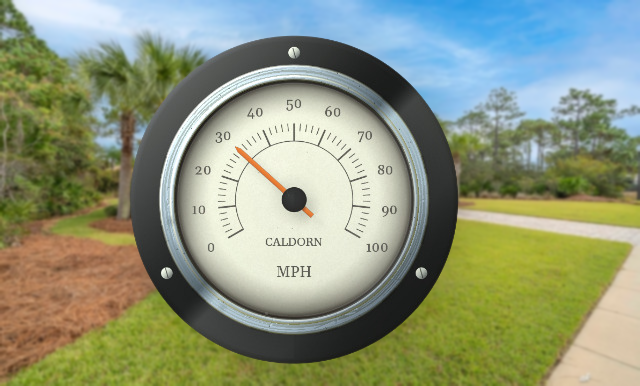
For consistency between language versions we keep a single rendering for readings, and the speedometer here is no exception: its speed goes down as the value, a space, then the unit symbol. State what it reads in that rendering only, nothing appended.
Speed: 30 mph
